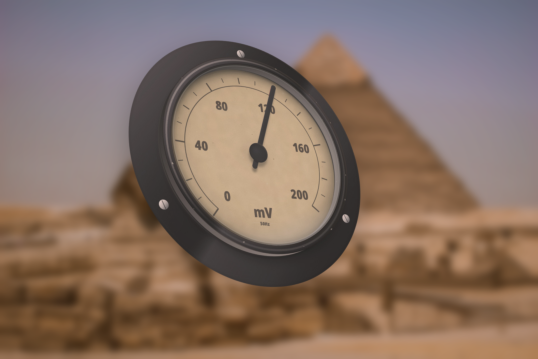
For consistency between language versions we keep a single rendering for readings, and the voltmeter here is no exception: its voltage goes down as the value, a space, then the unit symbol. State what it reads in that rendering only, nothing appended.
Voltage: 120 mV
